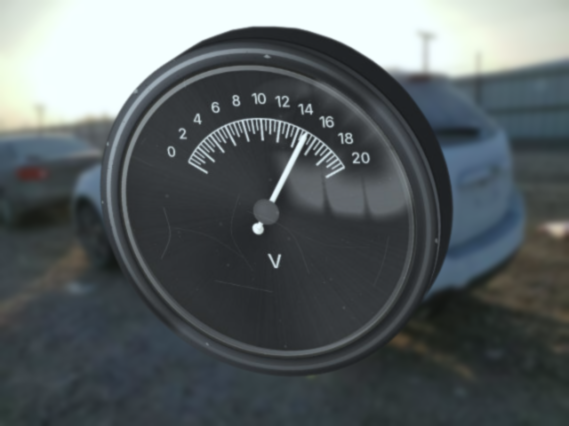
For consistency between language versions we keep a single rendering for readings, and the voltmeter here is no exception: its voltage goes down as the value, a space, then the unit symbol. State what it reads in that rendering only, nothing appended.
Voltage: 15 V
